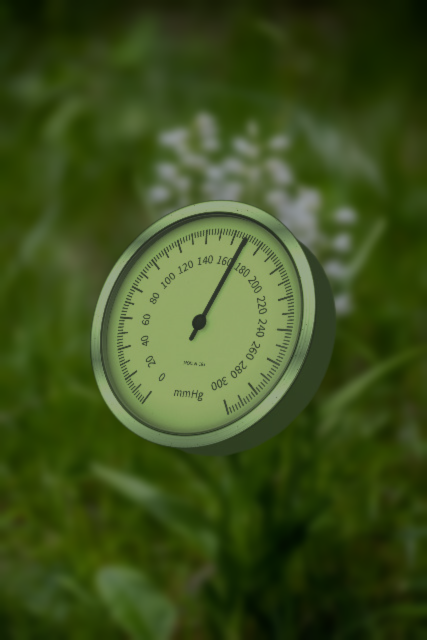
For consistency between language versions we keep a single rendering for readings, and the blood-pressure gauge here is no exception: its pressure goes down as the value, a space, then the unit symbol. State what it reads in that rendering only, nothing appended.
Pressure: 170 mmHg
